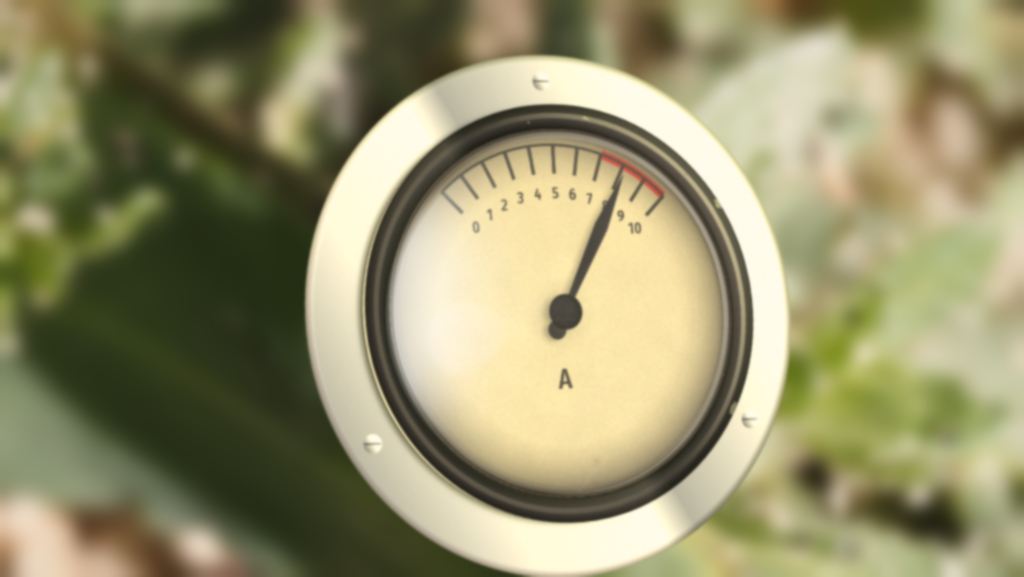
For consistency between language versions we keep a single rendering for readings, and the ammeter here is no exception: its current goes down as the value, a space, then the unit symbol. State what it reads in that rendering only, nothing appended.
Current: 8 A
